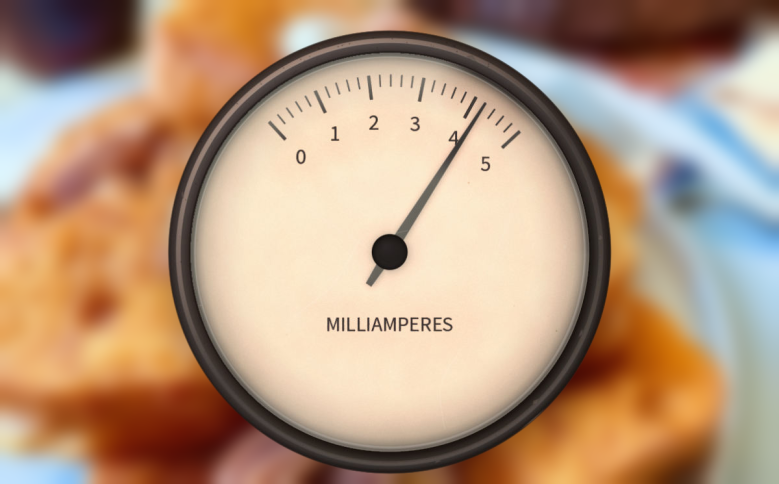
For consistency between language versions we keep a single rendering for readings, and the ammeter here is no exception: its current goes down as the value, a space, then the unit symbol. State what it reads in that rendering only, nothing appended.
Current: 4.2 mA
